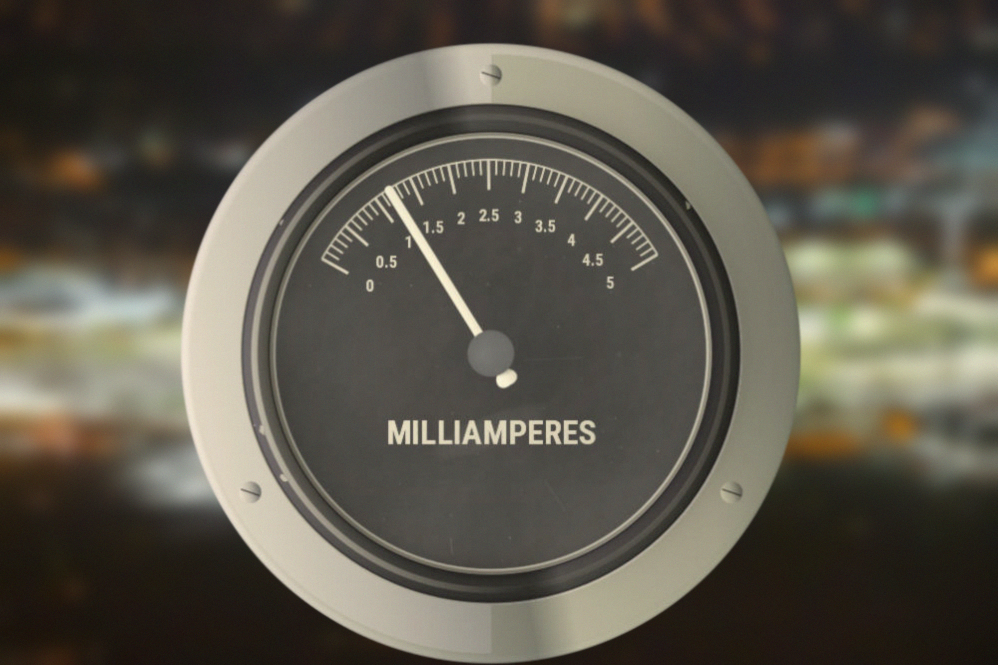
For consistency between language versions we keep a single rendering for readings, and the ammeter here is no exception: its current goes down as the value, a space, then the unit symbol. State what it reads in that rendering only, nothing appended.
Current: 1.2 mA
